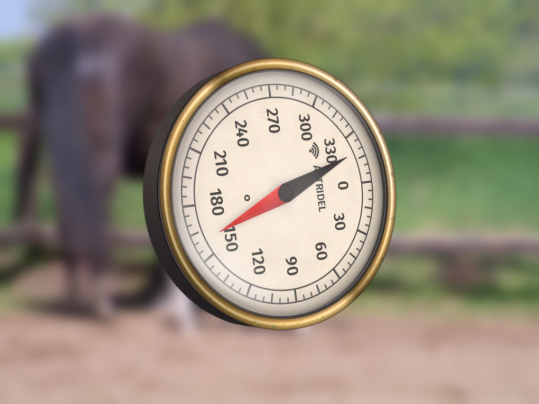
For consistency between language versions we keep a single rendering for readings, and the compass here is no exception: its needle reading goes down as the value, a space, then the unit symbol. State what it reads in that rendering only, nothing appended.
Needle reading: 160 °
